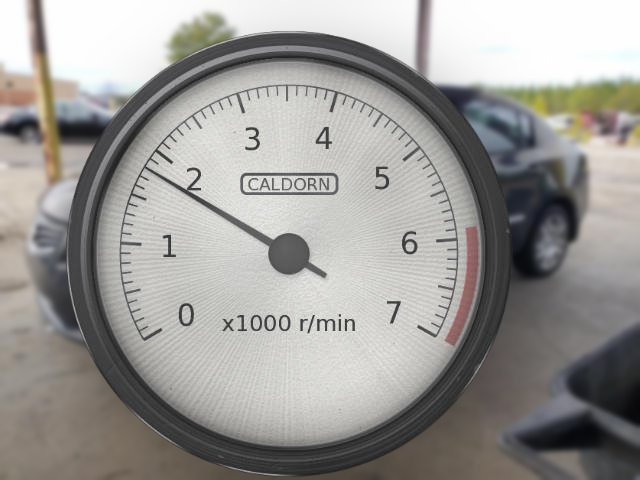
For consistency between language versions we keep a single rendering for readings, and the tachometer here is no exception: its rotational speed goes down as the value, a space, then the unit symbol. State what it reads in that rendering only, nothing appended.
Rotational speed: 1800 rpm
